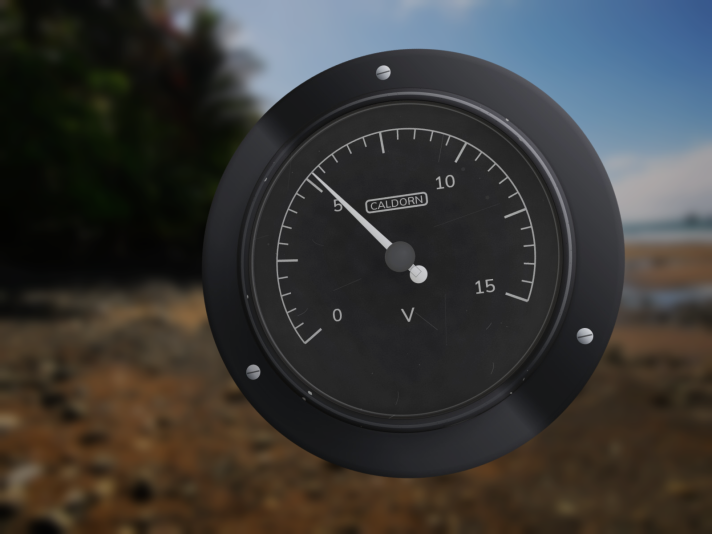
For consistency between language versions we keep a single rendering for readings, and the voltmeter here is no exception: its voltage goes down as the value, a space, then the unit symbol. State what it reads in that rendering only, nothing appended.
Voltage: 5.25 V
